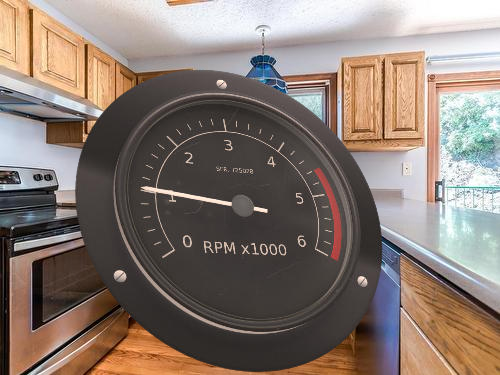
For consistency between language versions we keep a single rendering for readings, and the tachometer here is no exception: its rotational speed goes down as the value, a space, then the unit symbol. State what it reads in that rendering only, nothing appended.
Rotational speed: 1000 rpm
